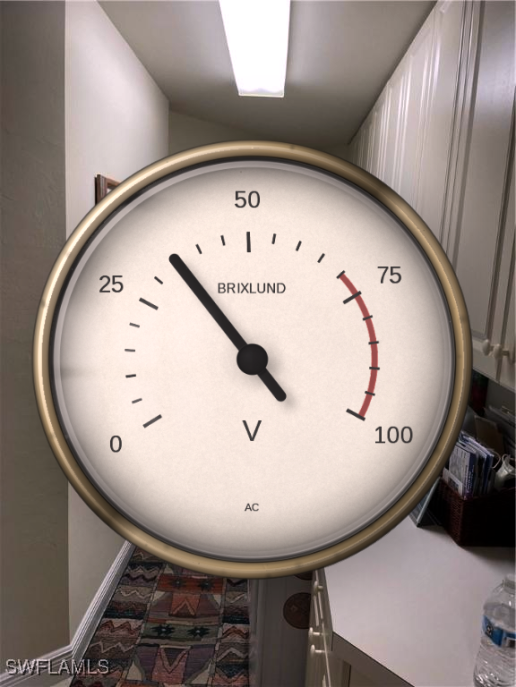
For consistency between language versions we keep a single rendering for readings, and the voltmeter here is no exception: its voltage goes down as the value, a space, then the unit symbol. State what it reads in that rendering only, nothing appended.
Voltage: 35 V
